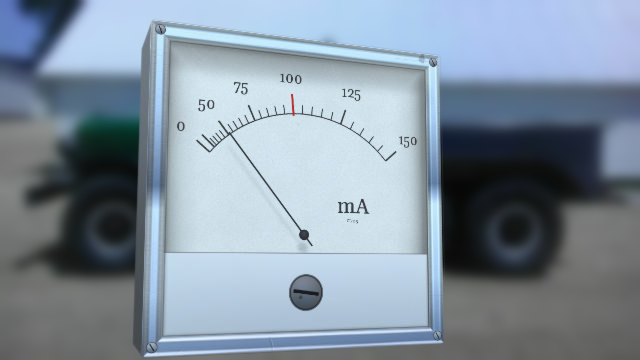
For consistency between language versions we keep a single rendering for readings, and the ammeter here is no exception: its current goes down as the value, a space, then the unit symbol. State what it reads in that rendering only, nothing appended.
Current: 50 mA
